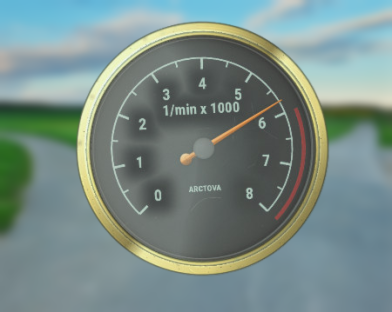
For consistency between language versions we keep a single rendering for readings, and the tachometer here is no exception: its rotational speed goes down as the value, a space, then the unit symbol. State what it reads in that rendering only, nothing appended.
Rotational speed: 5750 rpm
